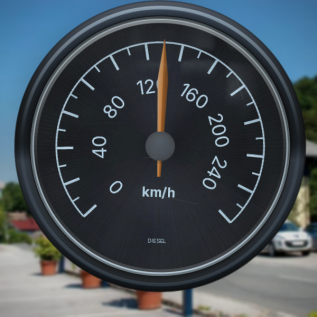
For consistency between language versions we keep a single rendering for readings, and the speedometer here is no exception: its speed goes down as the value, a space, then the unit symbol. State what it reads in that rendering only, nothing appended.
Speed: 130 km/h
